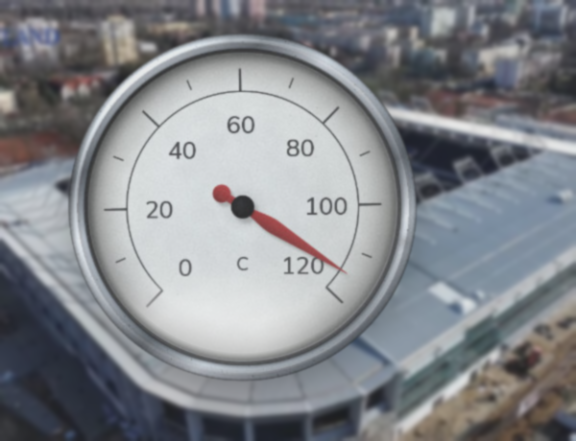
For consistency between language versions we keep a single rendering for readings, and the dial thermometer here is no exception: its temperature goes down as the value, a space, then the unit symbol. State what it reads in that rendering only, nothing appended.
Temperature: 115 °C
